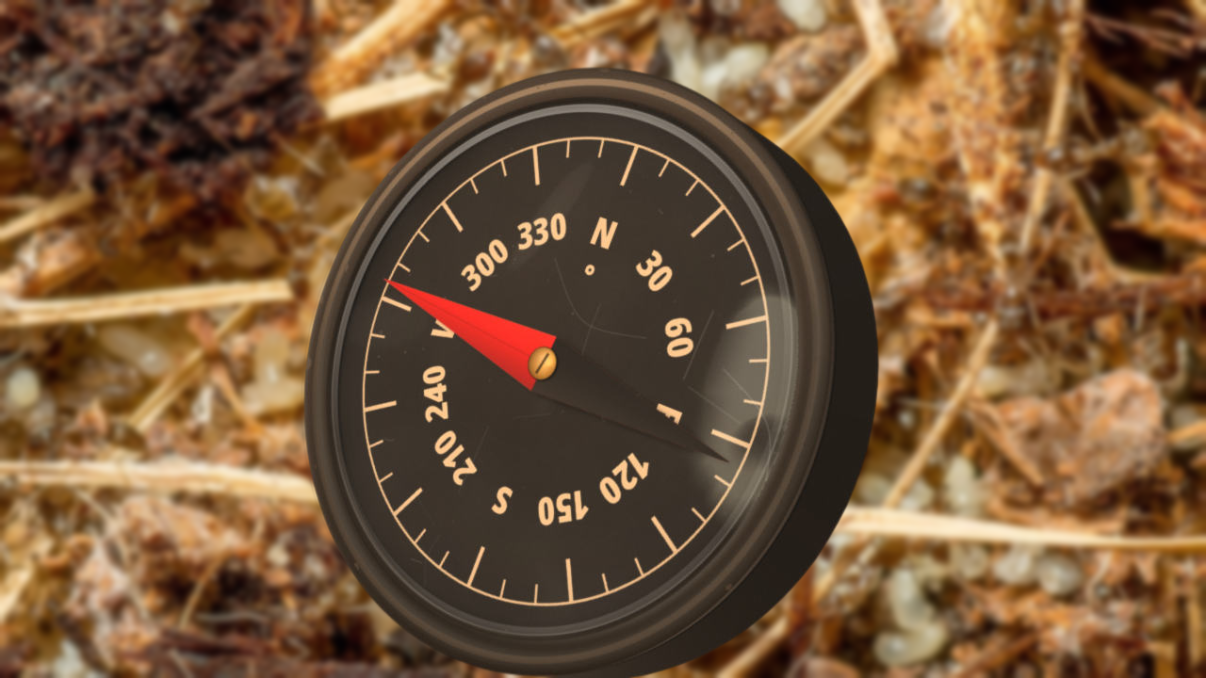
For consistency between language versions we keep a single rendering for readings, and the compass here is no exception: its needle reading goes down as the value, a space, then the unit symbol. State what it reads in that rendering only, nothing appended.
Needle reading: 275 °
